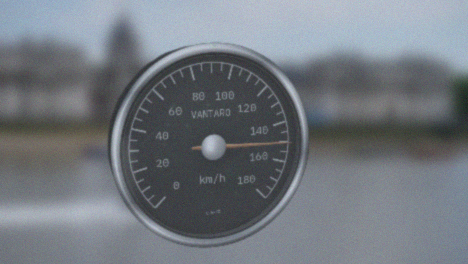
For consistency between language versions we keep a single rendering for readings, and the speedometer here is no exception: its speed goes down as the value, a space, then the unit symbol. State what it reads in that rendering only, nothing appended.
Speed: 150 km/h
